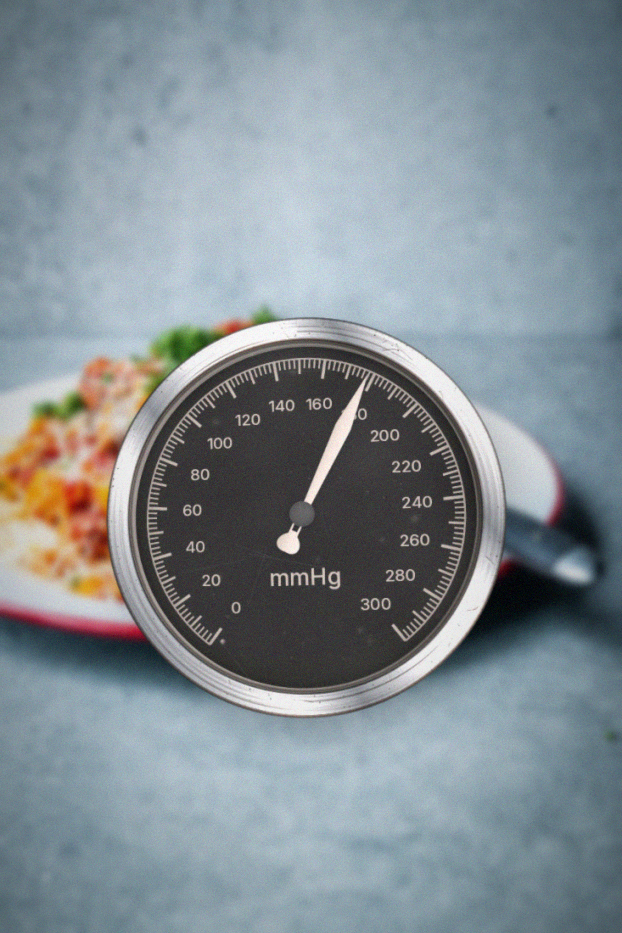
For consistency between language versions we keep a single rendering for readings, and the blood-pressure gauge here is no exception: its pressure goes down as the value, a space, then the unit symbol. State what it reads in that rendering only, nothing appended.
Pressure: 178 mmHg
